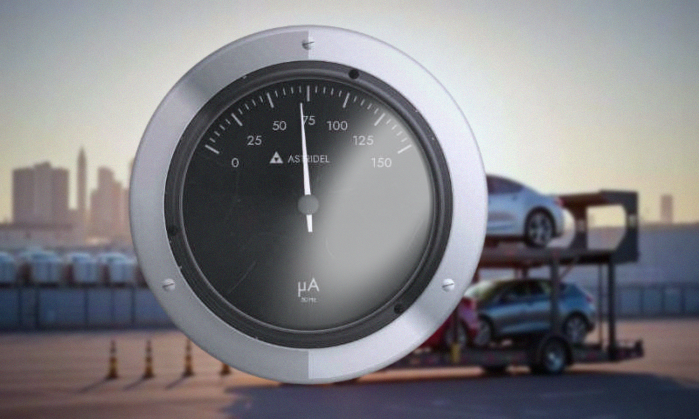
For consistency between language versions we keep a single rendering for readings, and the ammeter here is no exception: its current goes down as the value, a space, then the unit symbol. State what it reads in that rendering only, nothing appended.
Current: 70 µA
